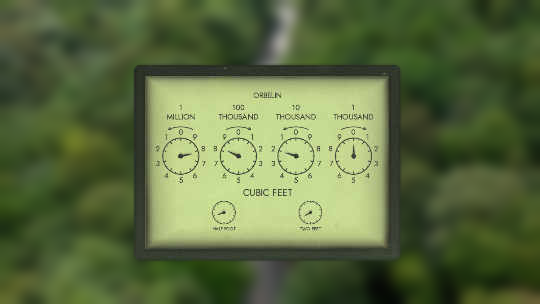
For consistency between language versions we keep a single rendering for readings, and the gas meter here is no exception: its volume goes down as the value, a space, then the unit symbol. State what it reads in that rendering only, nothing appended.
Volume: 782000 ft³
